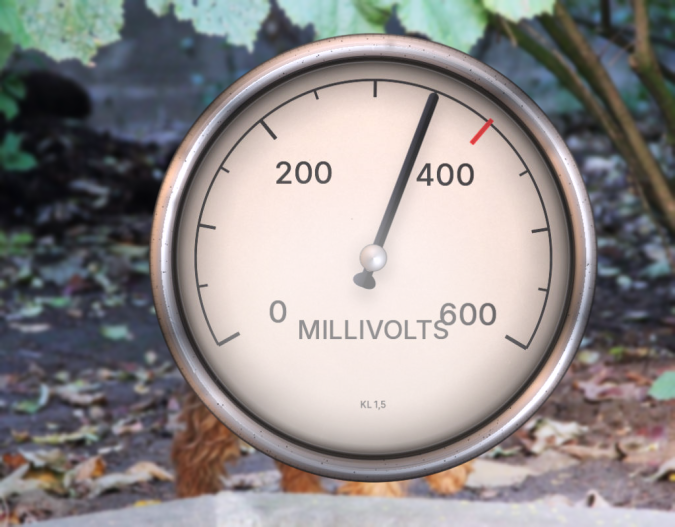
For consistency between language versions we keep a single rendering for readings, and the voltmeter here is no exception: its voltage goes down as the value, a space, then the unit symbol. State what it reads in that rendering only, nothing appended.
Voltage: 350 mV
